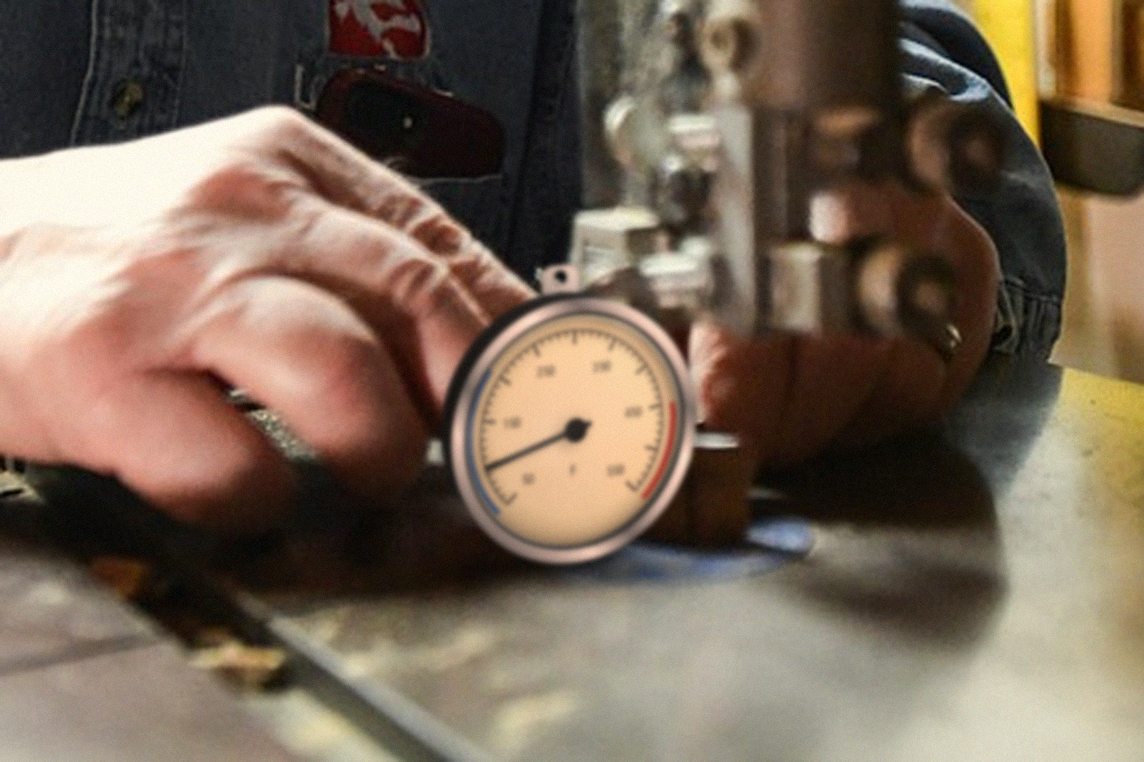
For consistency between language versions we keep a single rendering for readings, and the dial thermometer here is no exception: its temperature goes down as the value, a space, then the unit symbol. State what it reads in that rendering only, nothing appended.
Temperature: 100 °F
